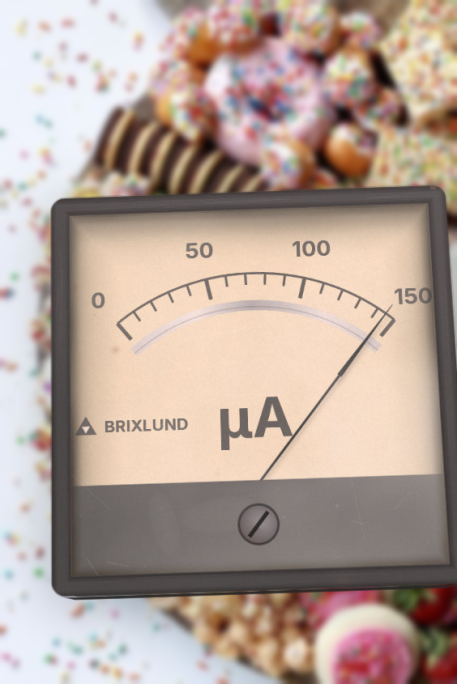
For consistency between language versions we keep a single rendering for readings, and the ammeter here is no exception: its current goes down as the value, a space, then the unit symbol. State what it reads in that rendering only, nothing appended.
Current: 145 µA
